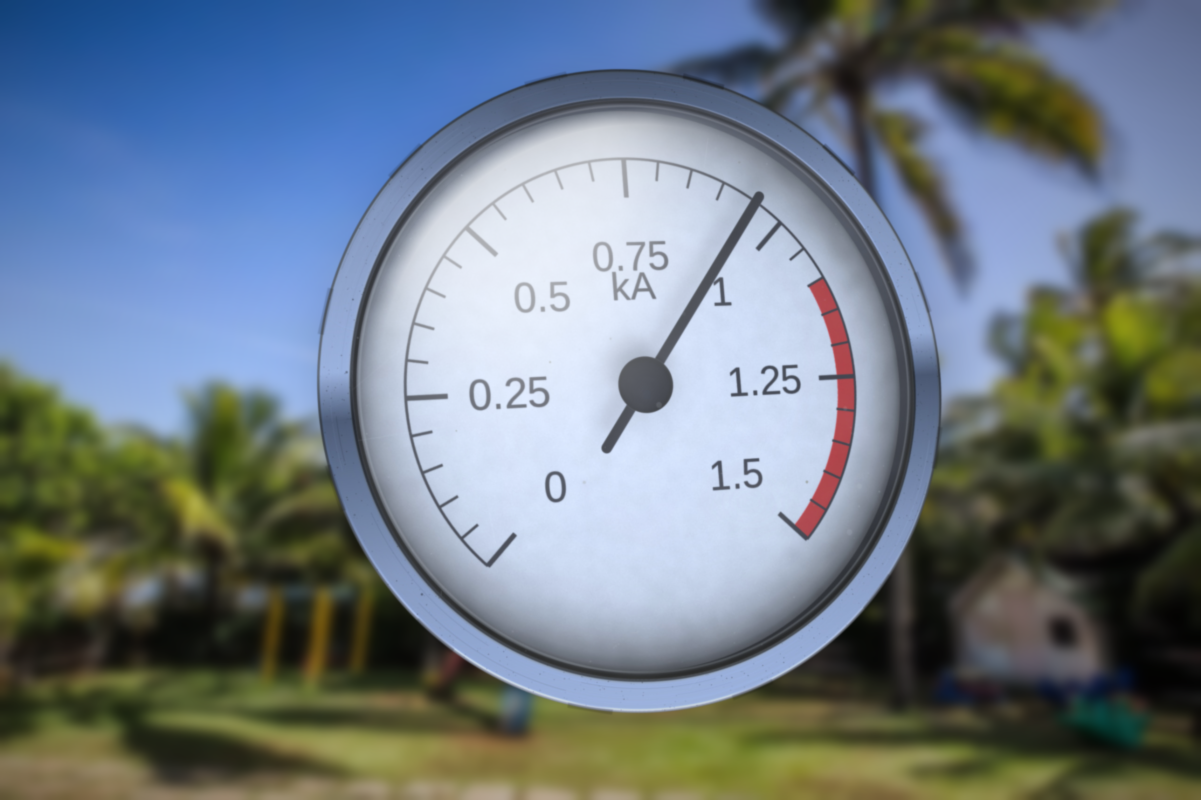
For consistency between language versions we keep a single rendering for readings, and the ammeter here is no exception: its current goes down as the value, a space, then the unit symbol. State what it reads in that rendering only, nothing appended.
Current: 0.95 kA
